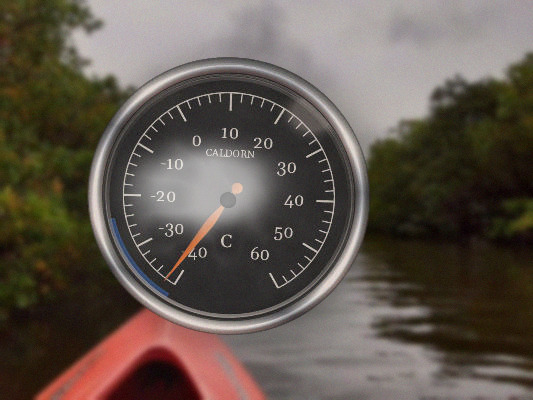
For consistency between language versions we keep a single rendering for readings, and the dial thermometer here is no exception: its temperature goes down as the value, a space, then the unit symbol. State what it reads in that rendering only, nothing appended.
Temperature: -38 °C
